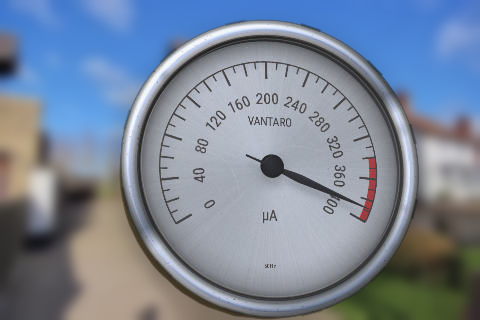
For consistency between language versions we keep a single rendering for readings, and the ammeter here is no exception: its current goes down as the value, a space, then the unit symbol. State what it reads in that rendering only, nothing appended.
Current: 390 µA
